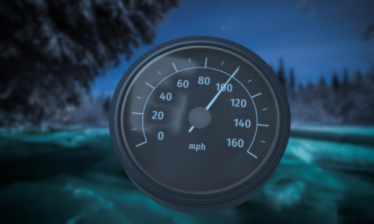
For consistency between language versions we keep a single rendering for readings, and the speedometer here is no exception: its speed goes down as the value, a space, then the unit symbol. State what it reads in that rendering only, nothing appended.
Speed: 100 mph
